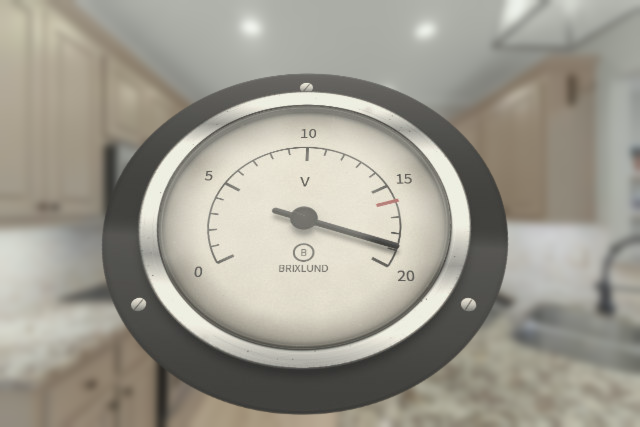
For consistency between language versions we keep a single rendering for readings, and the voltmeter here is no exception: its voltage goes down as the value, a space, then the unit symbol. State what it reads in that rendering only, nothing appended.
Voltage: 19 V
